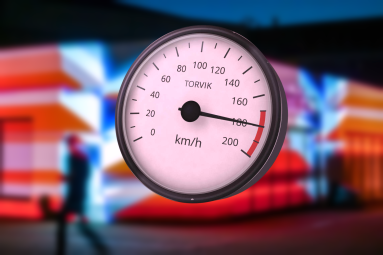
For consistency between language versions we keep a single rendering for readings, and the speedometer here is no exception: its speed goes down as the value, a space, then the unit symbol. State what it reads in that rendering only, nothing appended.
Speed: 180 km/h
